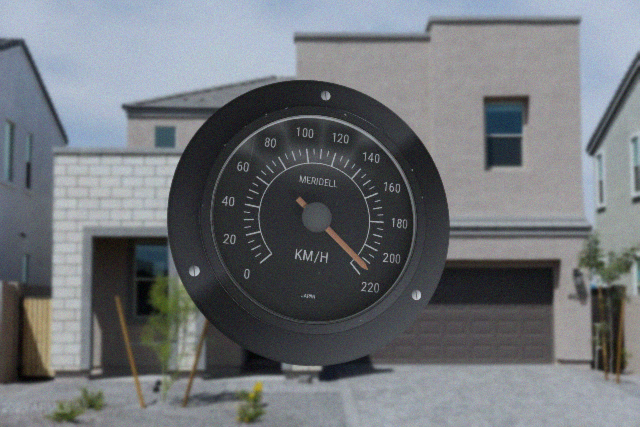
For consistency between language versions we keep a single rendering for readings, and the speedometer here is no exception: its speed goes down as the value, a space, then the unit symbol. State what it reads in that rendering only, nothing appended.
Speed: 215 km/h
